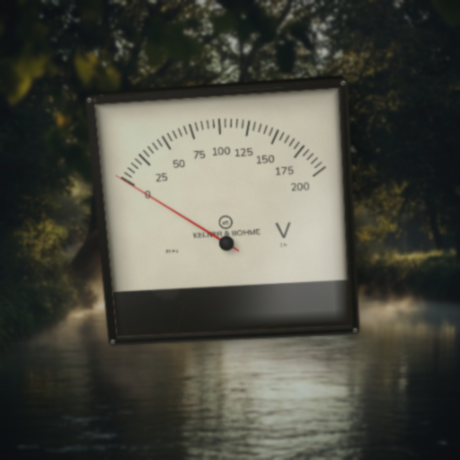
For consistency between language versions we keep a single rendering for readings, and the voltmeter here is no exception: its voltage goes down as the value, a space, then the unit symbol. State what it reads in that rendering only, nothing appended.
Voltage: 0 V
